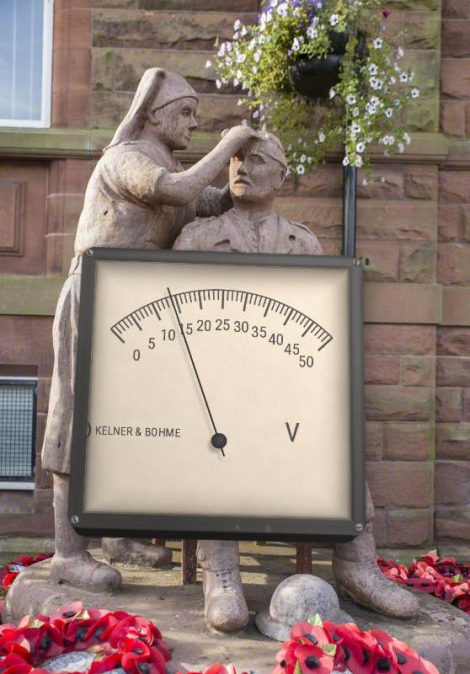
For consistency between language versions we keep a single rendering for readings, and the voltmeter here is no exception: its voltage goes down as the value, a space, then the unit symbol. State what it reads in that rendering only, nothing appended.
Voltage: 14 V
